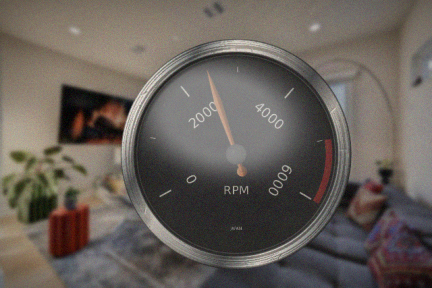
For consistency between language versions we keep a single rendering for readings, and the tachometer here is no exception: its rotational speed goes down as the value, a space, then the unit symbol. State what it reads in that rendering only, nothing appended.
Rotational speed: 2500 rpm
